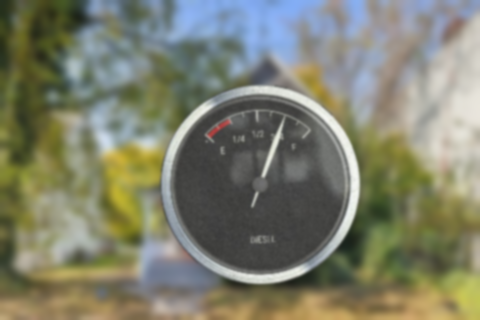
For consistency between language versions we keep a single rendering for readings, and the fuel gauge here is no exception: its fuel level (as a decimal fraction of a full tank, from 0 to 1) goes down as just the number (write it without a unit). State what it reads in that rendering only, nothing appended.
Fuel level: 0.75
